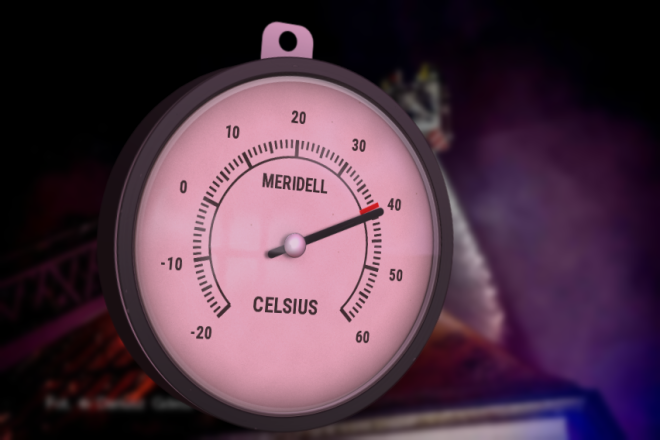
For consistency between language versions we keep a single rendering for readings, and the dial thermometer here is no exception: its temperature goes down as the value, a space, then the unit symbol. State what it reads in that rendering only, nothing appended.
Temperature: 40 °C
